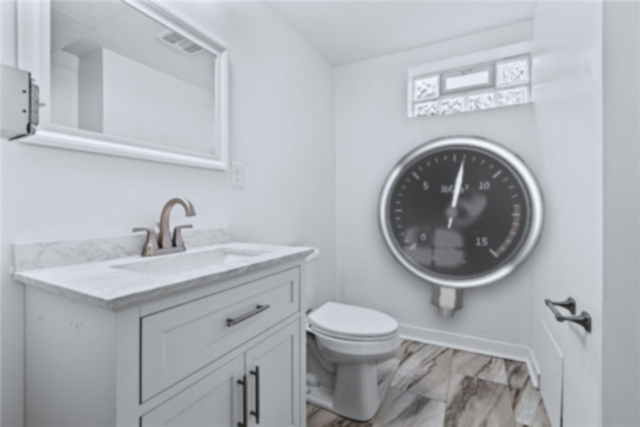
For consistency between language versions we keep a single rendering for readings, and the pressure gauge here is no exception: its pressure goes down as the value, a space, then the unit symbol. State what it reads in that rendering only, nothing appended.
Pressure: 8 psi
